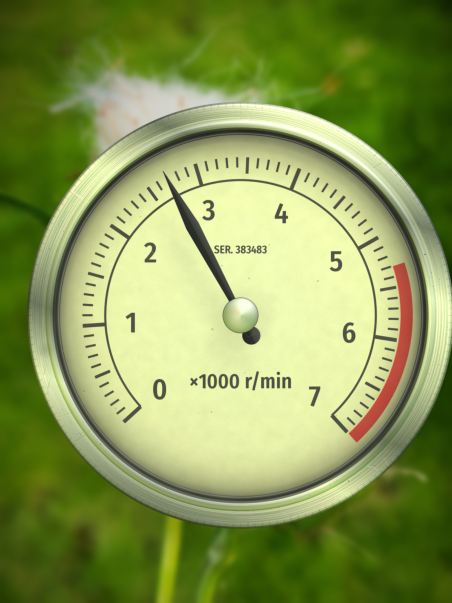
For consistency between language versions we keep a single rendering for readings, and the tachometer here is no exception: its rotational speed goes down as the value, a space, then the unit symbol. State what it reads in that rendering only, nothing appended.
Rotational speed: 2700 rpm
